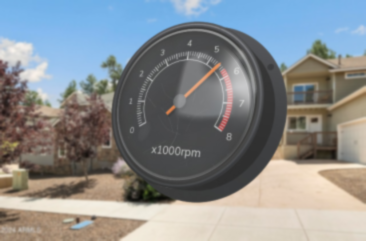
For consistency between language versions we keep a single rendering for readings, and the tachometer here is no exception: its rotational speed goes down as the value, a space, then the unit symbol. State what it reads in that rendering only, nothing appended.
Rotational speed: 5500 rpm
